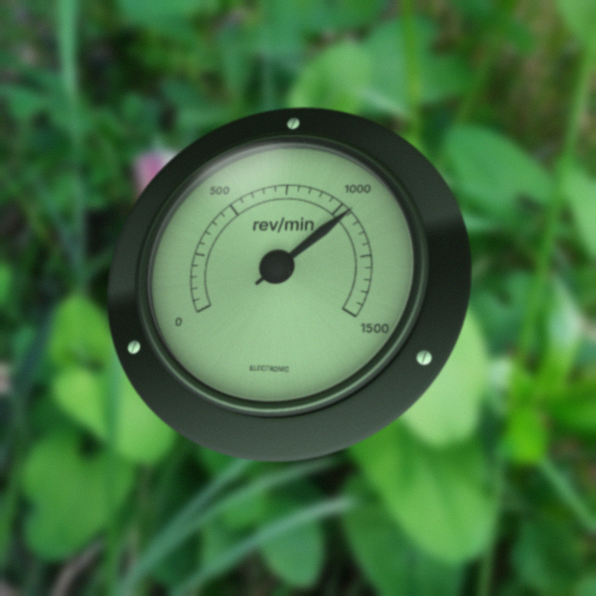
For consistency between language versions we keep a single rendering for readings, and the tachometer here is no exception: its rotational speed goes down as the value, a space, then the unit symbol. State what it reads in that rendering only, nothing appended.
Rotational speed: 1050 rpm
